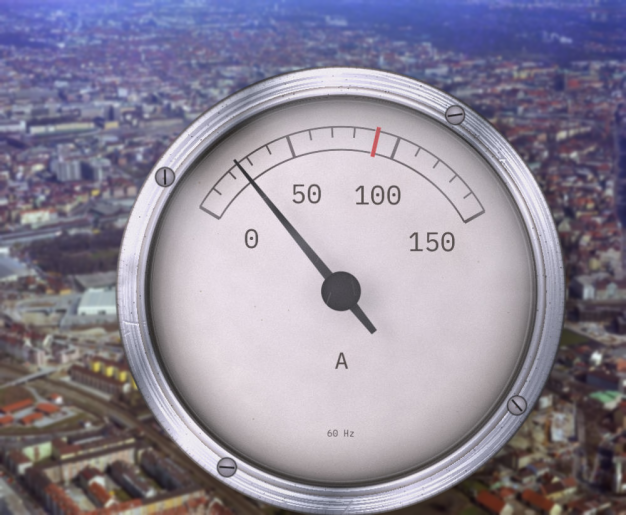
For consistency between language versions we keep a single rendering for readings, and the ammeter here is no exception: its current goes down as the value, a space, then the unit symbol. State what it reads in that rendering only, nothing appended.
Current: 25 A
